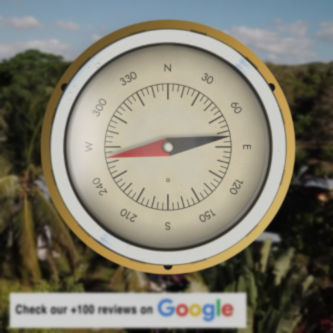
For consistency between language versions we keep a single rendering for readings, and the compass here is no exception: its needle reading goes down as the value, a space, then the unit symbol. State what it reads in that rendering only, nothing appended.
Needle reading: 260 °
